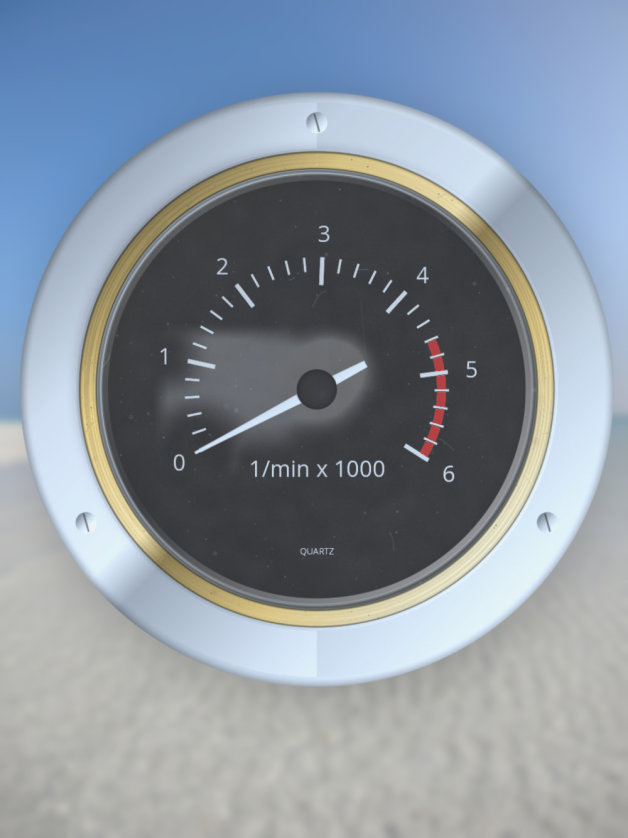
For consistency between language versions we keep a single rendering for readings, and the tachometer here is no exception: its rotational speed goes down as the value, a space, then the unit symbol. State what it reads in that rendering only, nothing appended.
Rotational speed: 0 rpm
